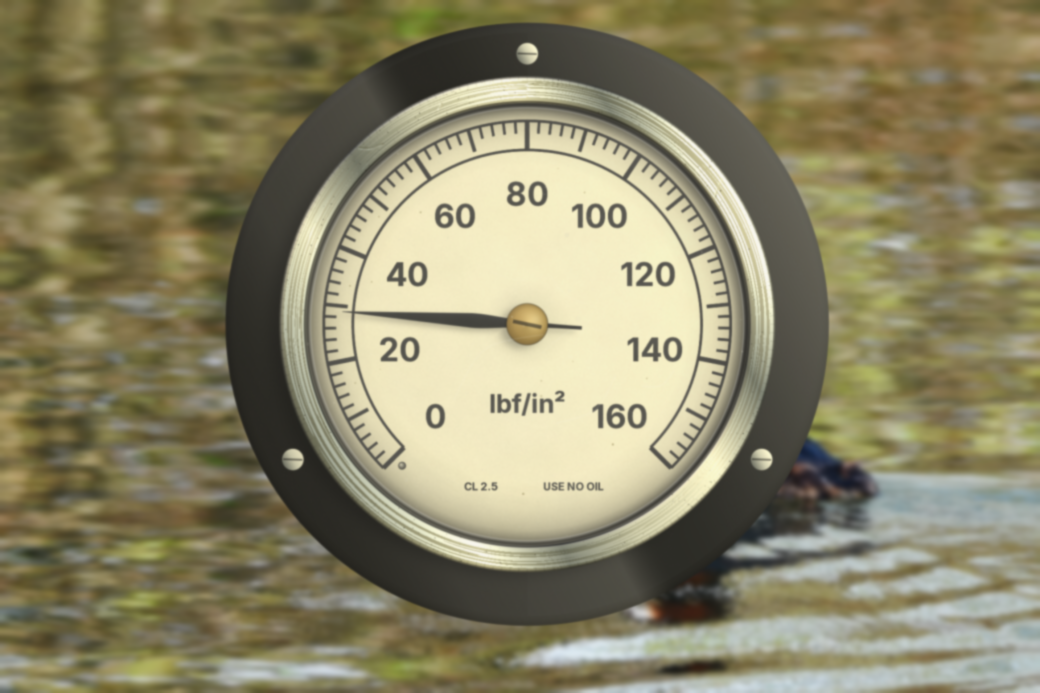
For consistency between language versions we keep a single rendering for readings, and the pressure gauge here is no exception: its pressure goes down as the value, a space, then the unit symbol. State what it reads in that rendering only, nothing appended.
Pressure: 29 psi
